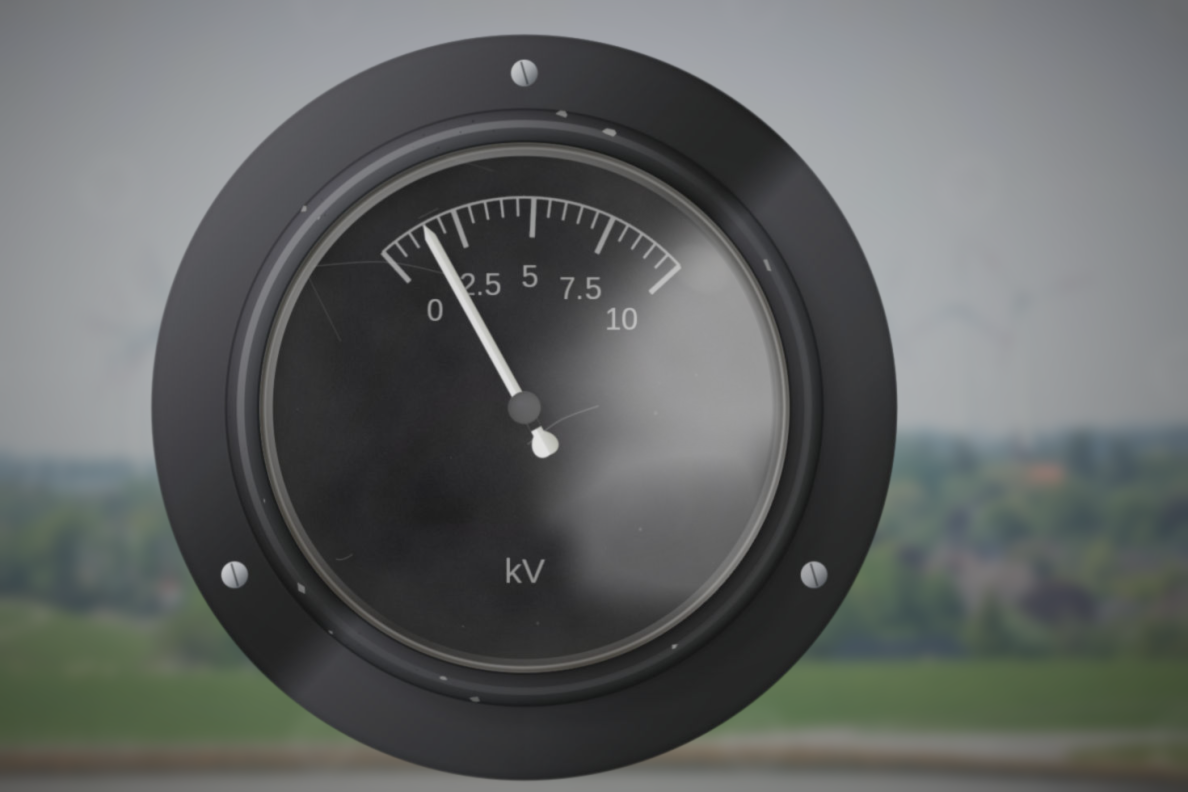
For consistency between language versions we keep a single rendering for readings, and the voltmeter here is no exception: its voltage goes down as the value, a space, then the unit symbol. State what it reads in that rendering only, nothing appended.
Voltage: 1.5 kV
